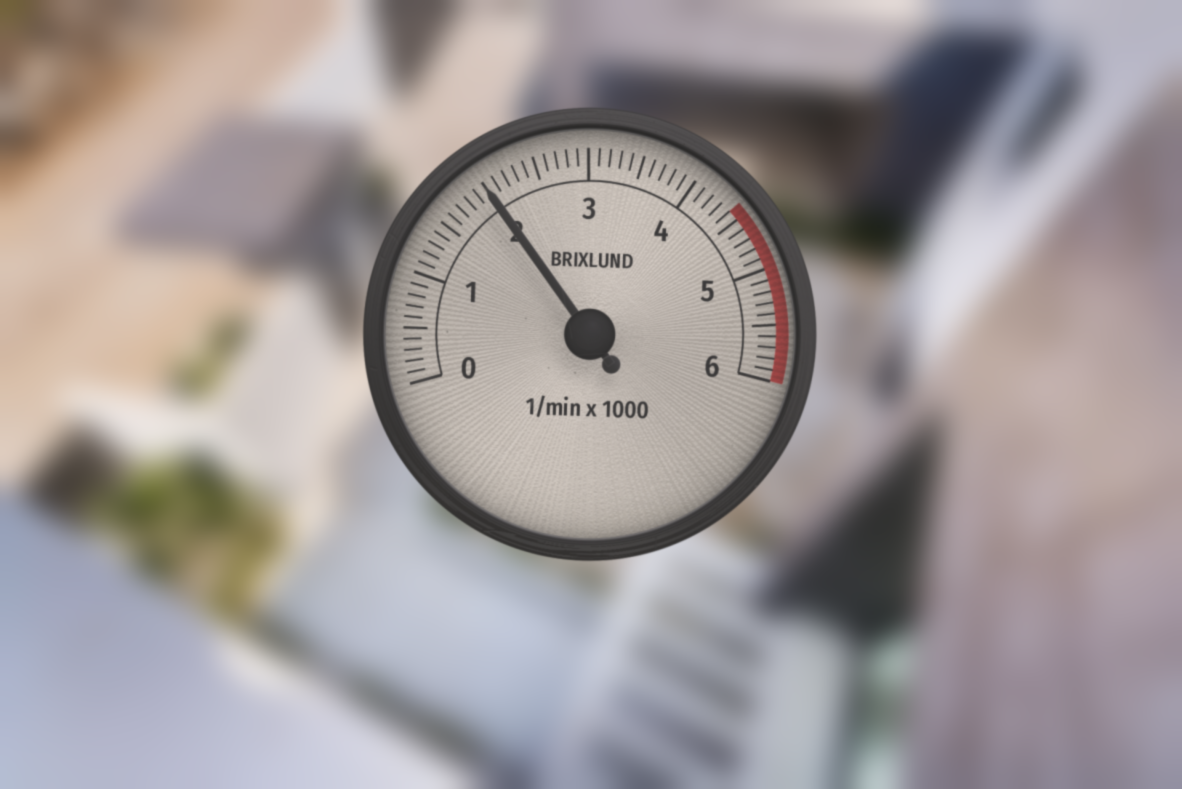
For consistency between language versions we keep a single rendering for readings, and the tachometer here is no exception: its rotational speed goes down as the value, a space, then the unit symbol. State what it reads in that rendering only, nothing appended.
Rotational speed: 2000 rpm
